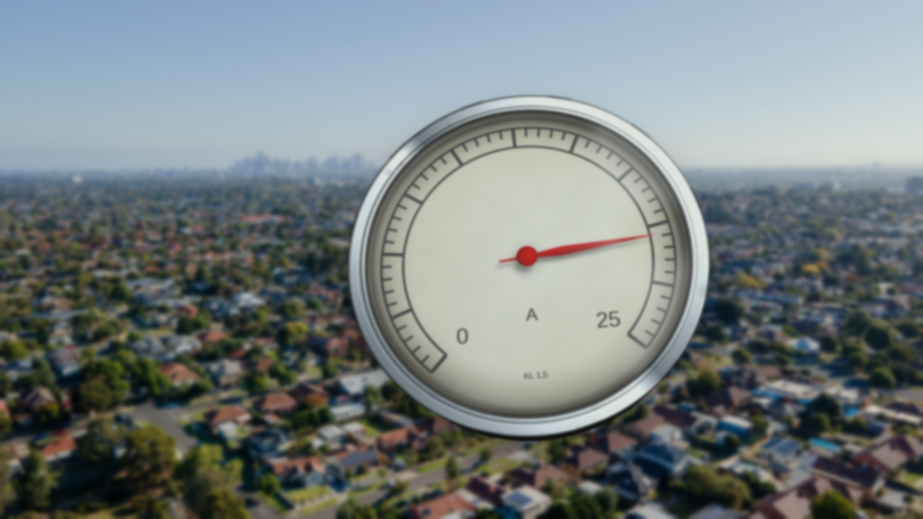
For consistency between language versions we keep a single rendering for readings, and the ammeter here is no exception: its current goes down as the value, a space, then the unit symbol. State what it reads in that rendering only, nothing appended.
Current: 20.5 A
